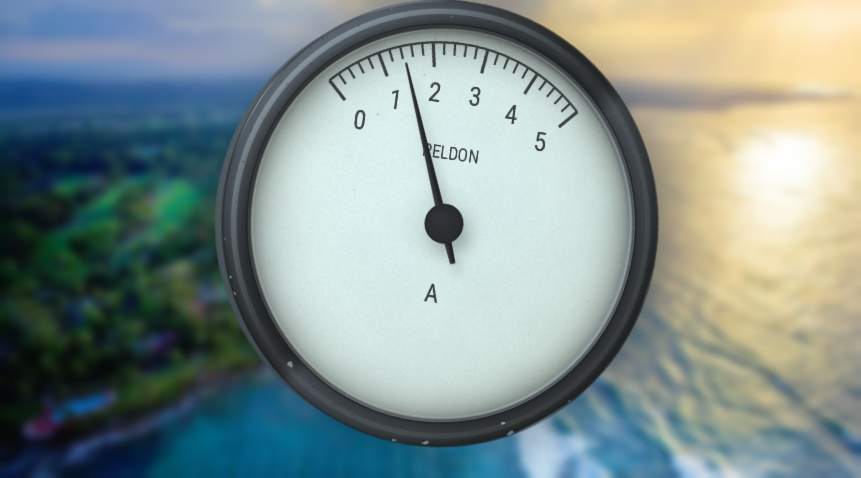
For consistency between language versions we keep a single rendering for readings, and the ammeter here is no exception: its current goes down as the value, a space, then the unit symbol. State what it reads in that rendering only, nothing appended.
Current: 1.4 A
